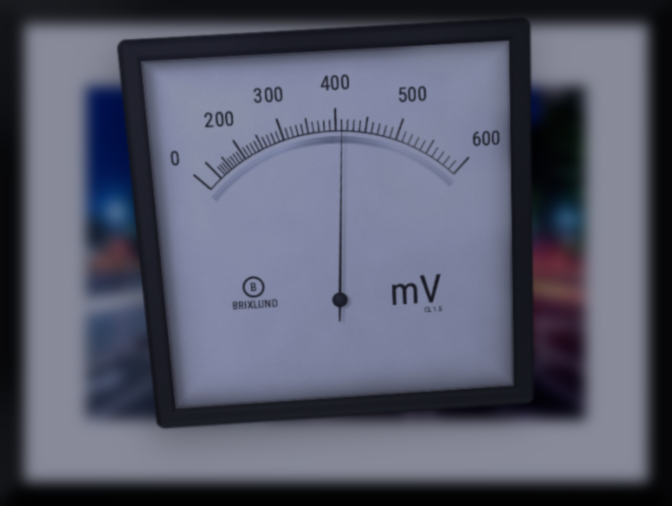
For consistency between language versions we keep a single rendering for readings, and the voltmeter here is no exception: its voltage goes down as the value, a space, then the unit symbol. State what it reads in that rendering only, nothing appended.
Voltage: 410 mV
